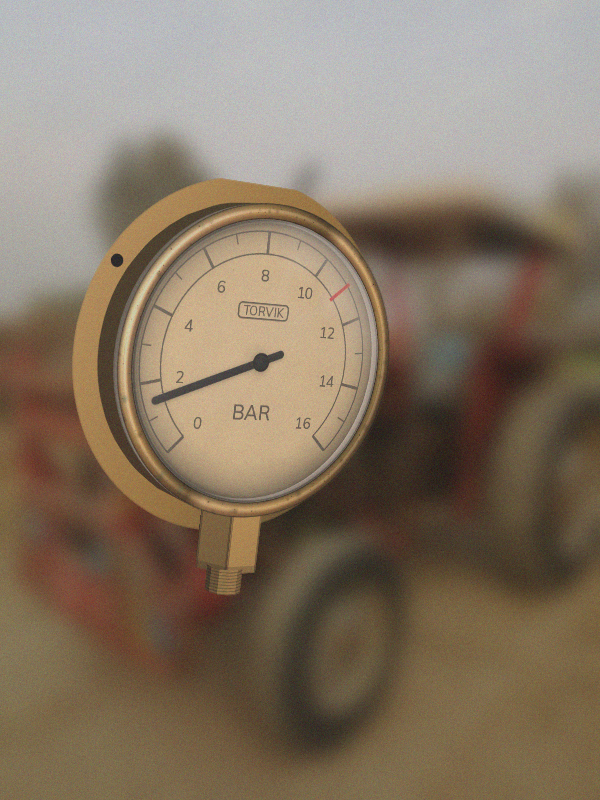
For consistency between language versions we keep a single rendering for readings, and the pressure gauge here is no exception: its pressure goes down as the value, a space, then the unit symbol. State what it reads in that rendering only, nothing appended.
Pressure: 1.5 bar
